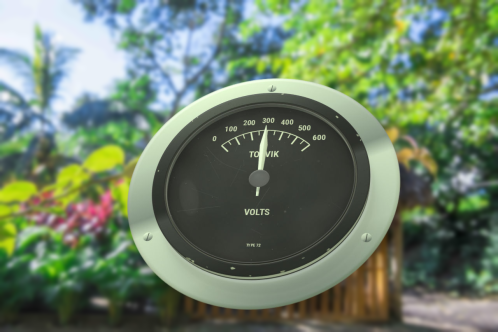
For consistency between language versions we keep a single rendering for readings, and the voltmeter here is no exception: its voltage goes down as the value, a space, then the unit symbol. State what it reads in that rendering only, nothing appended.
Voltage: 300 V
